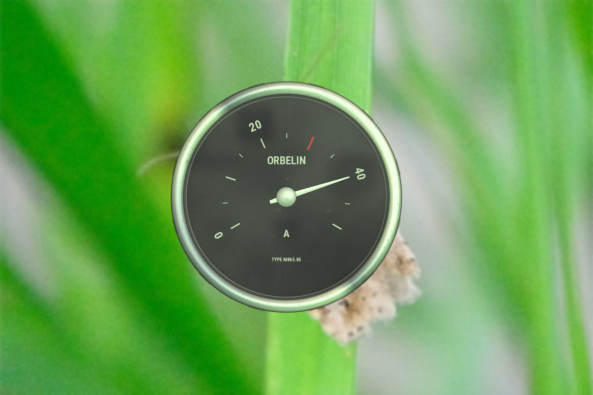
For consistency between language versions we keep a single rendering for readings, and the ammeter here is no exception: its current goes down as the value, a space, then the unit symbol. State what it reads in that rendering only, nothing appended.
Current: 40 A
